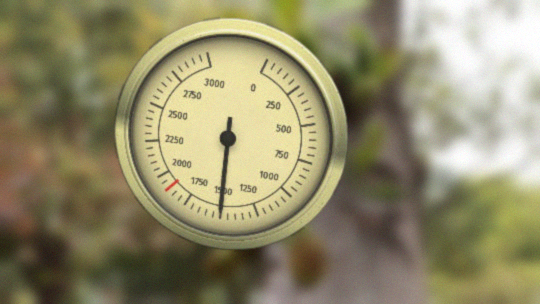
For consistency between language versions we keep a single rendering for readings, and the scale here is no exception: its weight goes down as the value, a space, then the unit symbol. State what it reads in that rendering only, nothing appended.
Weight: 1500 g
